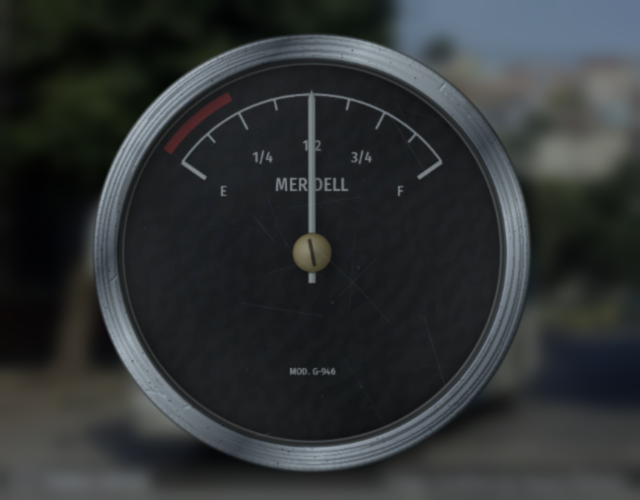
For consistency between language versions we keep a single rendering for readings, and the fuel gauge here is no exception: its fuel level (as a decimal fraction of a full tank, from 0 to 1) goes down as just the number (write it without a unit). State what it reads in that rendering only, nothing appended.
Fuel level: 0.5
